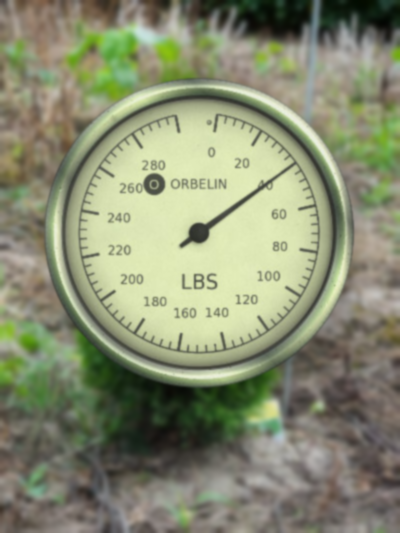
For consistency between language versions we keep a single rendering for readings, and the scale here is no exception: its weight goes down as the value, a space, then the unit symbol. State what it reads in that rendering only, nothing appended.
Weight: 40 lb
